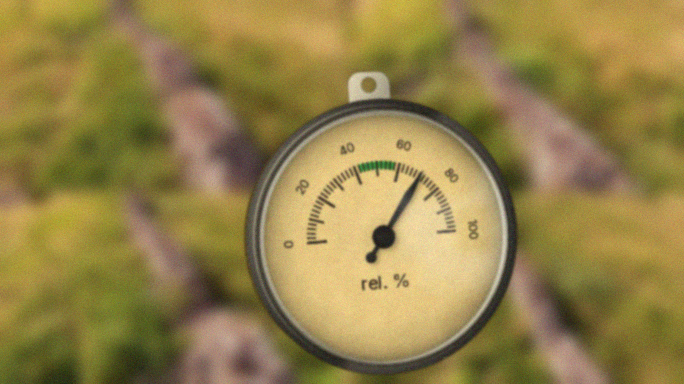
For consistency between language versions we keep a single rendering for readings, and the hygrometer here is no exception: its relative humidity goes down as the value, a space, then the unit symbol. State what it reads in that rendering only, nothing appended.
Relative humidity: 70 %
